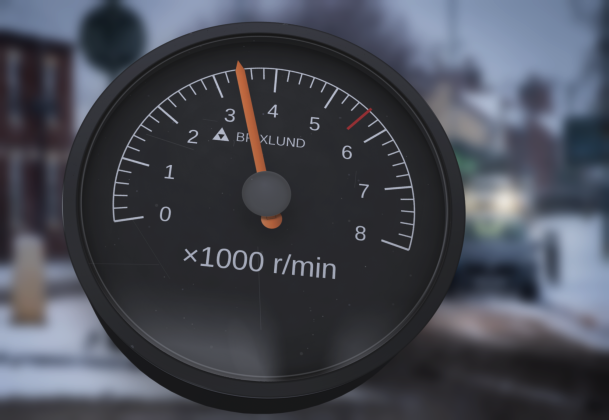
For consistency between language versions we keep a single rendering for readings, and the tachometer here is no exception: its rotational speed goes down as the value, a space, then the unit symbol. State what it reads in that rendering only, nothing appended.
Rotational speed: 3400 rpm
